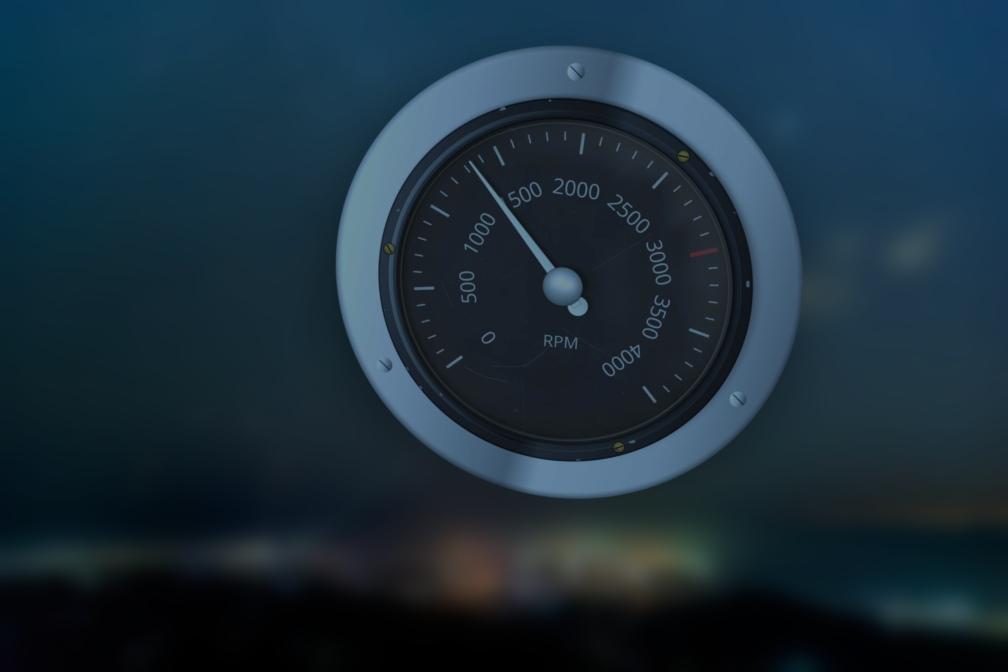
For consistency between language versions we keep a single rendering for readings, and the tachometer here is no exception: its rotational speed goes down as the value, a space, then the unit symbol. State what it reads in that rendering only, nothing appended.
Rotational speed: 1350 rpm
